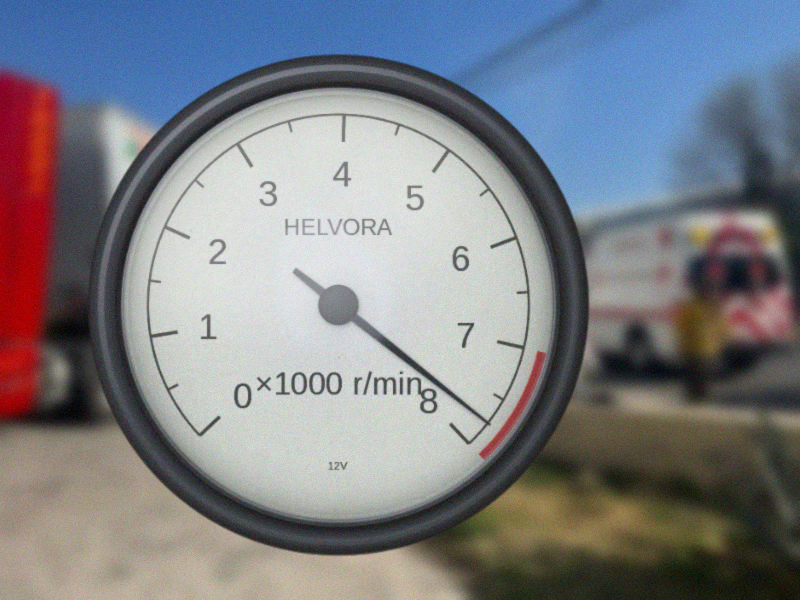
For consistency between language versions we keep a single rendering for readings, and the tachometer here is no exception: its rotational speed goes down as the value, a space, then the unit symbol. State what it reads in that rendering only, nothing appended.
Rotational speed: 7750 rpm
